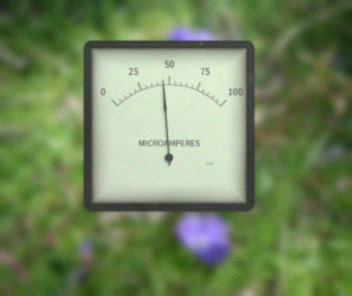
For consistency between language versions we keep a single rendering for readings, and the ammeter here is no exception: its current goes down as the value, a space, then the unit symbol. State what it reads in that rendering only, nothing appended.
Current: 45 µA
